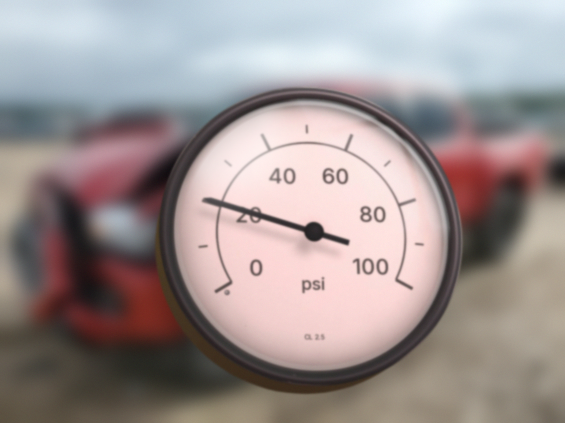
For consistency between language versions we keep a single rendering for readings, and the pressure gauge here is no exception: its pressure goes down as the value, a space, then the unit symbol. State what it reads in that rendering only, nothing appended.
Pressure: 20 psi
